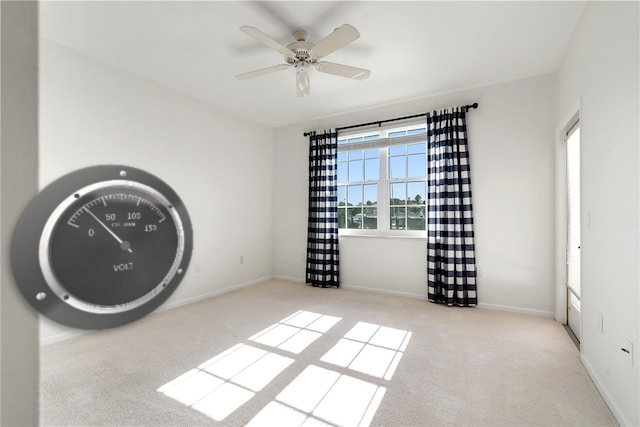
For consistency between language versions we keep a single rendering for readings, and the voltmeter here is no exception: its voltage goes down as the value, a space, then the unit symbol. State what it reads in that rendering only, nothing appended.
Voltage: 25 V
